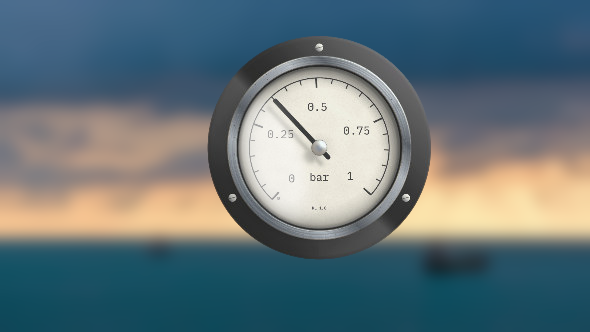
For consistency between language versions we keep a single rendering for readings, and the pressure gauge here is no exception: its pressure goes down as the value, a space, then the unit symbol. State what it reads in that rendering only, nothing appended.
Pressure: 0.35 bar
